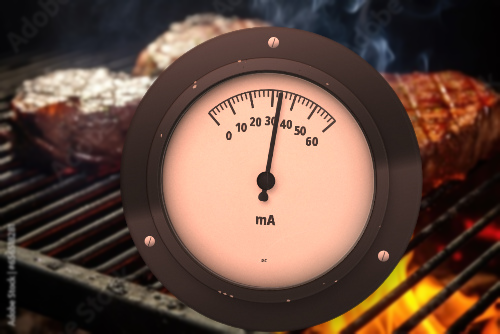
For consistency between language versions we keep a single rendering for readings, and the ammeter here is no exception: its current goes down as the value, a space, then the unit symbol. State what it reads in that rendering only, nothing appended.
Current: 34 mA
